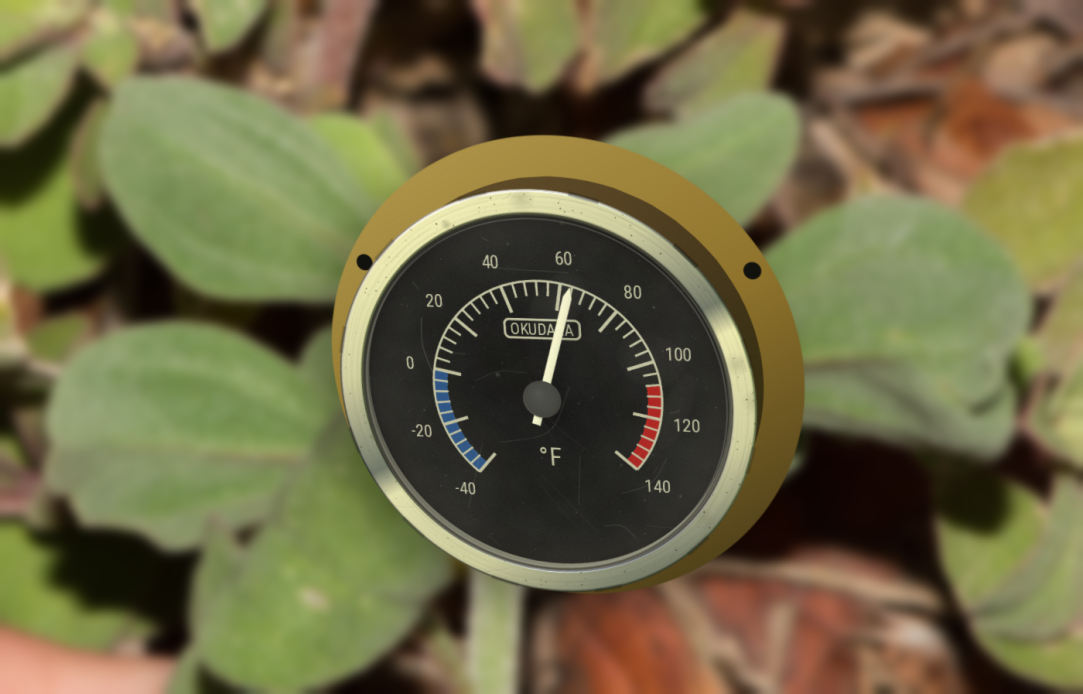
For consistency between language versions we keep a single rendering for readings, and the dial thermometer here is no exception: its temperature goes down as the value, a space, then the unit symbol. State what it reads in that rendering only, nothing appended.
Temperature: 64 °F
